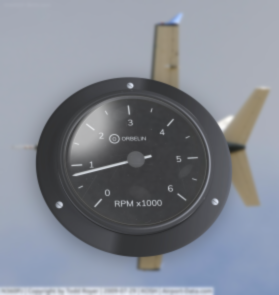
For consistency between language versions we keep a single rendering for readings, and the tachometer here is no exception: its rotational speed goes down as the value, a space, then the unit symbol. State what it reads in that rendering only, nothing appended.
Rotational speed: 750 rpm
